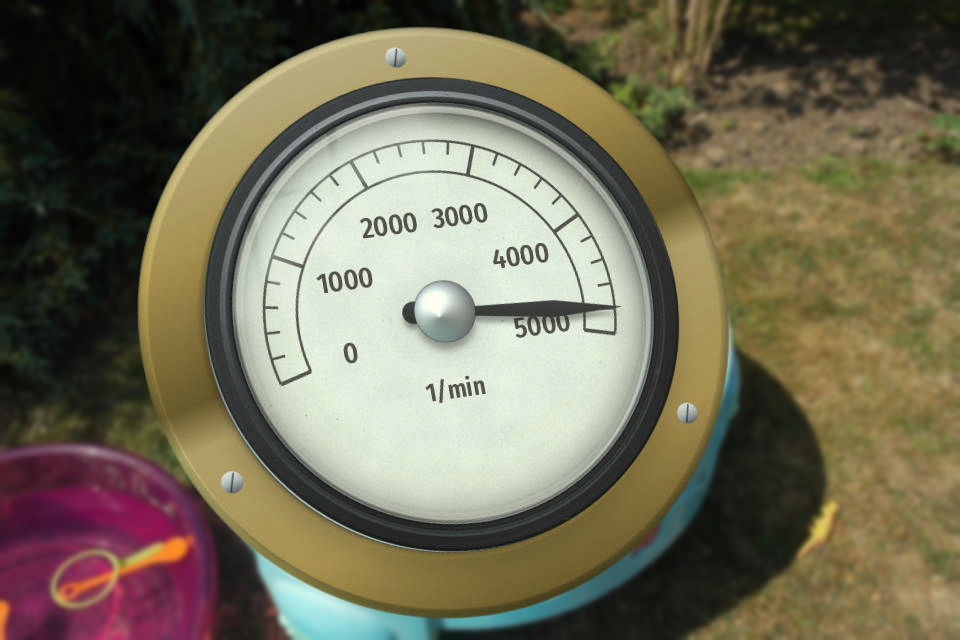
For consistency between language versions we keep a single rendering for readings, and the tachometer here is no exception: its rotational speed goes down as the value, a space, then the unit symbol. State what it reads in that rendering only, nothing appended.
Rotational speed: 4800 rpm
